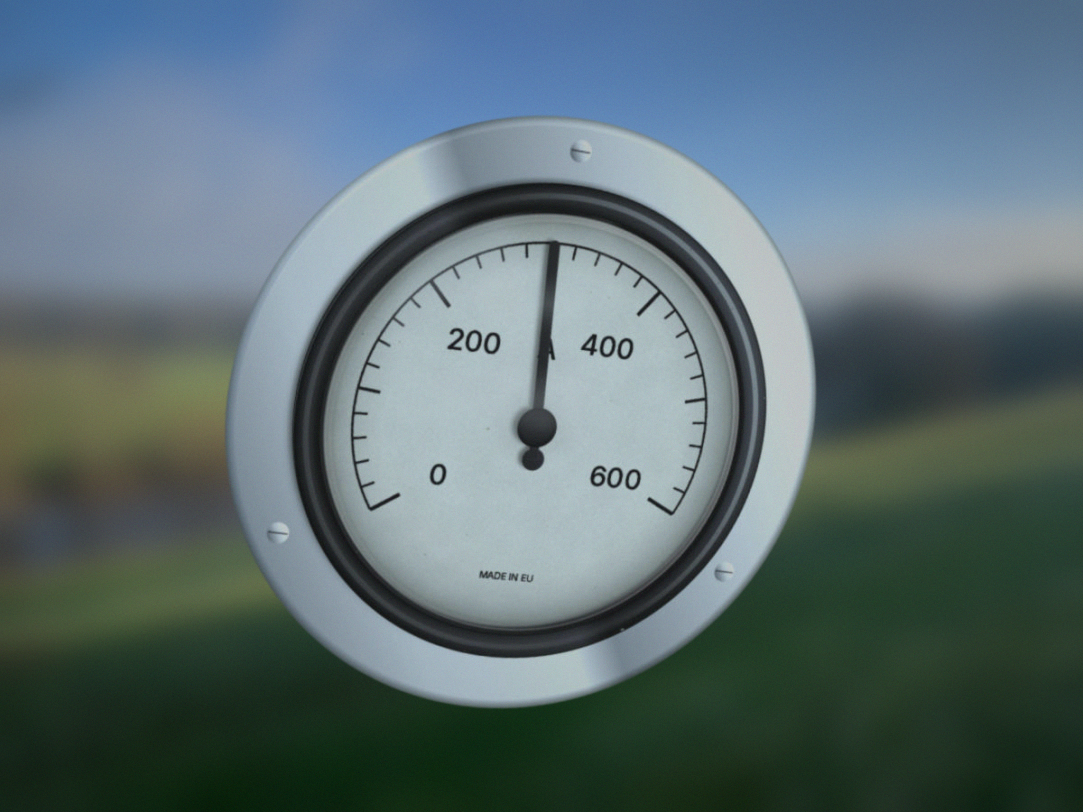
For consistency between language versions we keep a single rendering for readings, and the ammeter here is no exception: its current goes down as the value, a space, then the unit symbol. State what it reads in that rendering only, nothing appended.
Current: 300 A
